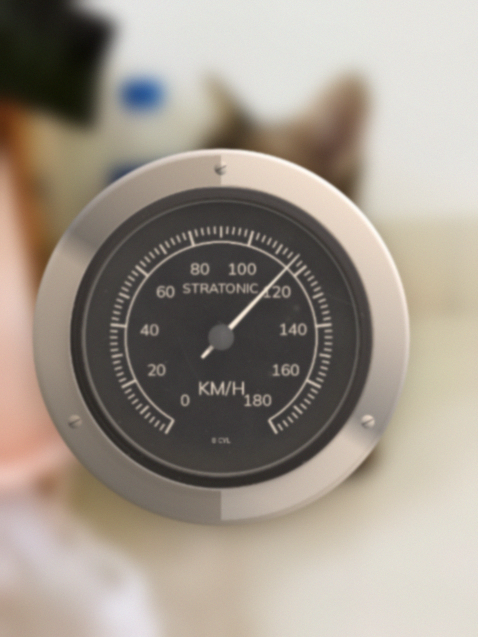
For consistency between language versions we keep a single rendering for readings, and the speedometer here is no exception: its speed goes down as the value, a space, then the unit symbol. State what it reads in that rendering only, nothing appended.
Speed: 116 km/h
